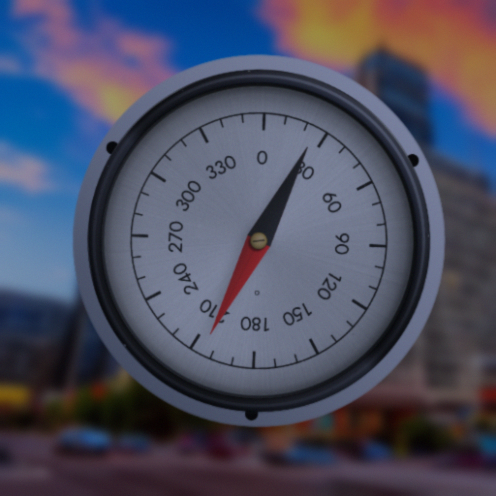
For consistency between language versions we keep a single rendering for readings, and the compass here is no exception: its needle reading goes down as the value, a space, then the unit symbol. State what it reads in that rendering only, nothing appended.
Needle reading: 205 °
